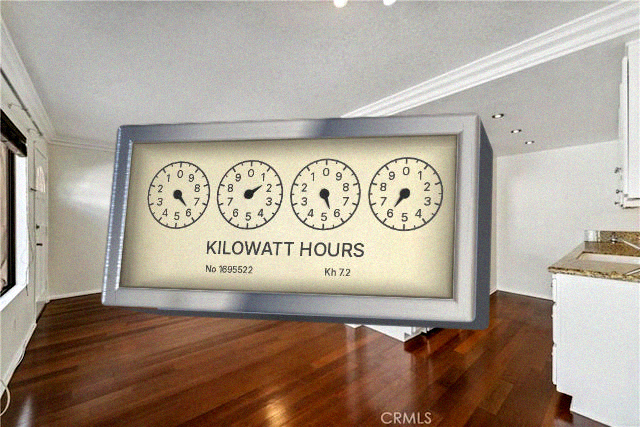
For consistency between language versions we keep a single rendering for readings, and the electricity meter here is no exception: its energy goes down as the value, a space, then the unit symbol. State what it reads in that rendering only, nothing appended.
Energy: 6156 kWh
